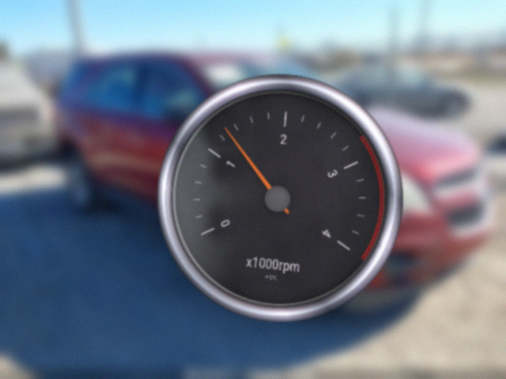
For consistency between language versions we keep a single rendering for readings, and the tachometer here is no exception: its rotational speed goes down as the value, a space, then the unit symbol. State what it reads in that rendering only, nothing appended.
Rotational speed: 1300 rpm
